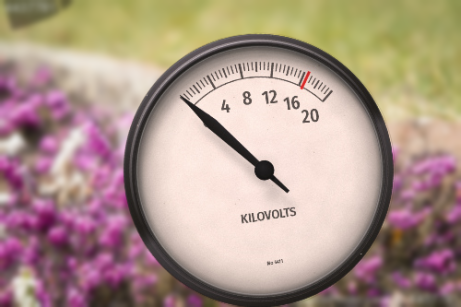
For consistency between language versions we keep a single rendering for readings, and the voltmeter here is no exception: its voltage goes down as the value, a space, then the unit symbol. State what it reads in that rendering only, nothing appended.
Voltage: 0 kV
